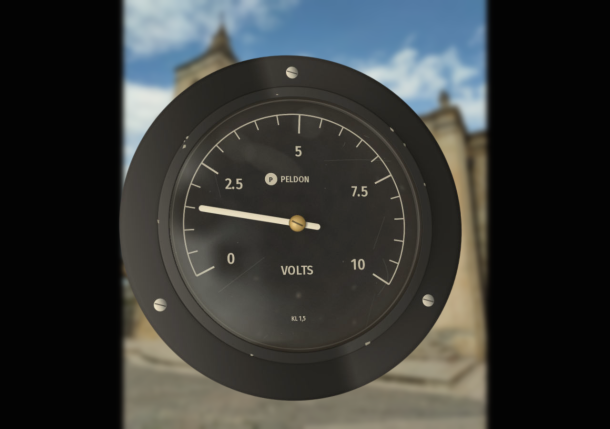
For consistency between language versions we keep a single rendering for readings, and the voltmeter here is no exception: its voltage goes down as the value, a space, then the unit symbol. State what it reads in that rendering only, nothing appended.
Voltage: 1.5 V
